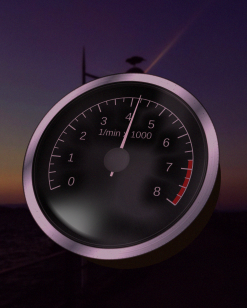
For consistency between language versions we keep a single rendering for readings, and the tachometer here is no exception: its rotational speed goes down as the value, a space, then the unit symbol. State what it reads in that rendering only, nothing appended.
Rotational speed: 4250 rpm
